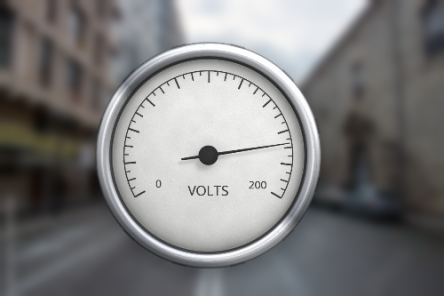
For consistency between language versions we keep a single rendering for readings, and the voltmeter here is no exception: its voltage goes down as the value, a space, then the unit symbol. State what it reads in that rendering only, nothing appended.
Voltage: 167.5 V
